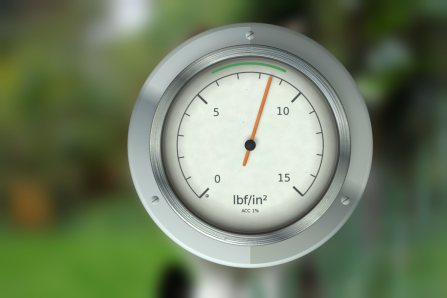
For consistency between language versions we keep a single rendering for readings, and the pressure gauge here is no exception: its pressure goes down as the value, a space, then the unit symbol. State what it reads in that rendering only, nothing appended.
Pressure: 8.5 psi
